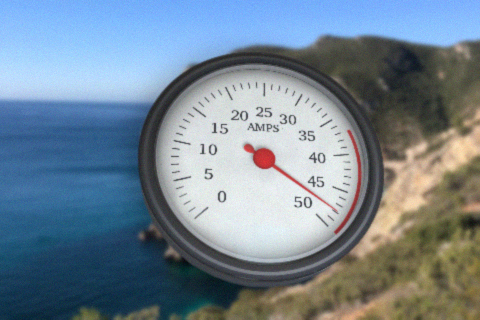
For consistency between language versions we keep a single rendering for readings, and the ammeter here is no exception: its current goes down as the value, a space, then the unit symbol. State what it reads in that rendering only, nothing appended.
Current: 48 A
